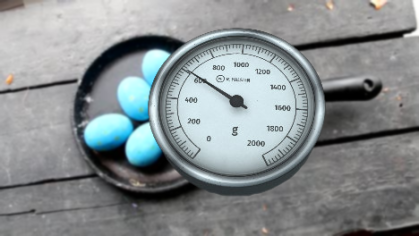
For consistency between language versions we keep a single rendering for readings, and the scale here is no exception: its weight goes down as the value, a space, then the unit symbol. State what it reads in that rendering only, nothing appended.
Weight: 600 g
